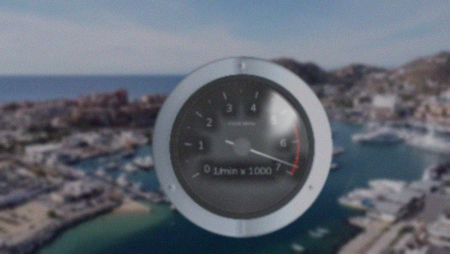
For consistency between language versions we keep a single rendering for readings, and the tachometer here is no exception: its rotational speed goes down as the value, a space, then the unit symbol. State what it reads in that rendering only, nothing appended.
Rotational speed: 6750 rpm
